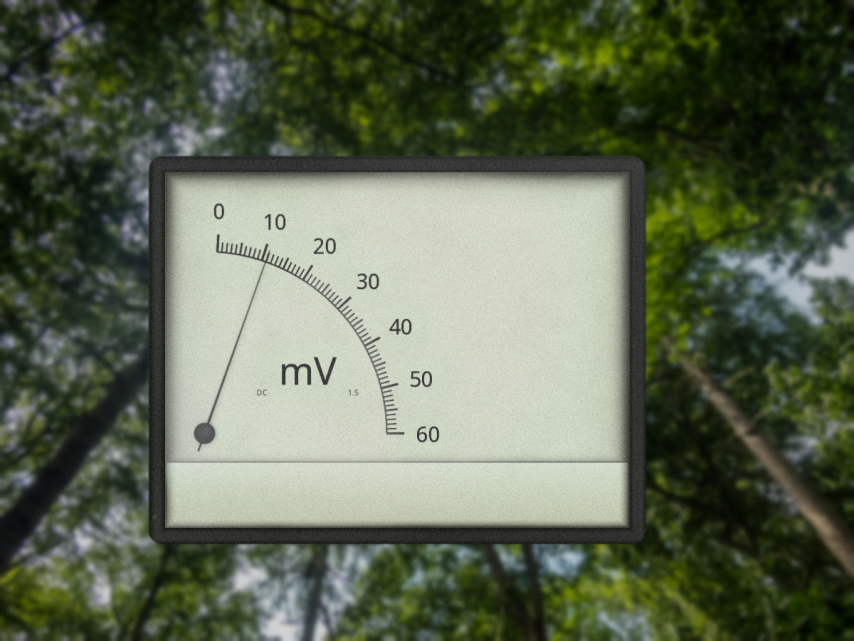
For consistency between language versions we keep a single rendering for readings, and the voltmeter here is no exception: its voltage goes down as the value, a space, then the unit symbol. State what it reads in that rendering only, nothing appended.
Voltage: 11 mV
